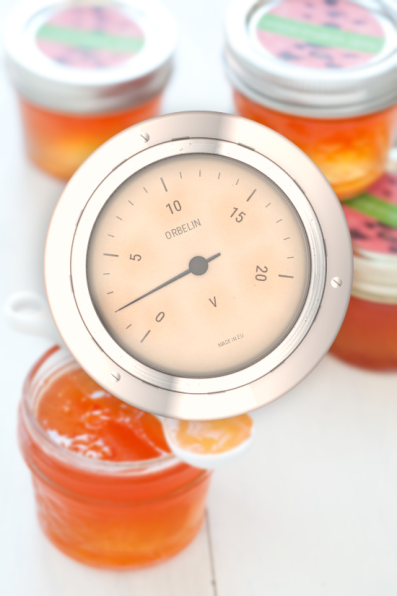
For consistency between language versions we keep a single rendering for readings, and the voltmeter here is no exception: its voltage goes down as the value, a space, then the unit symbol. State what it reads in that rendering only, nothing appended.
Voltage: 2 V
